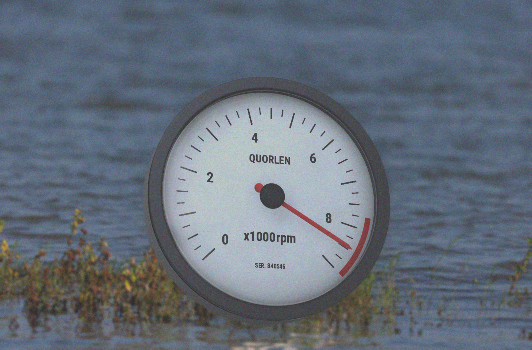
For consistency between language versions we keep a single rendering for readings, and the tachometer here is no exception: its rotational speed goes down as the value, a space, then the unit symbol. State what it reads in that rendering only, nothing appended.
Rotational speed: 8500 rpm
